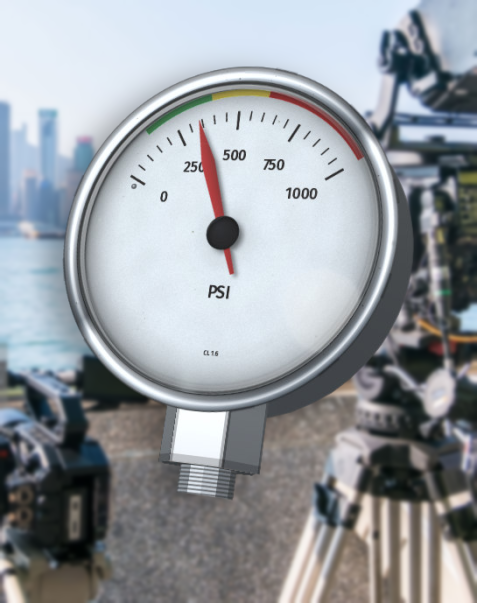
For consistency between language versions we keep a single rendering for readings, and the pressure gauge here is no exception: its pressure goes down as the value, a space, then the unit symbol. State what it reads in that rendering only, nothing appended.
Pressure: 350 psi
